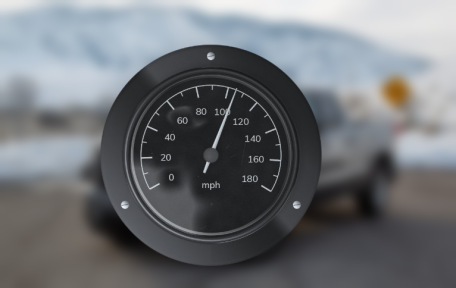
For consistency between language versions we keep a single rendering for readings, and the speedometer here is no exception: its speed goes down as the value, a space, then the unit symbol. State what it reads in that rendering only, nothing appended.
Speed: 105 mph
